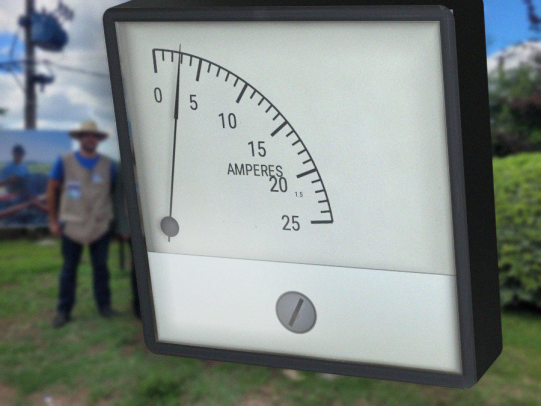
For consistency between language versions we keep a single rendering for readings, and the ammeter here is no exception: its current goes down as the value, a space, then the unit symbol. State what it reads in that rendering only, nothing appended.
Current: 3 A
